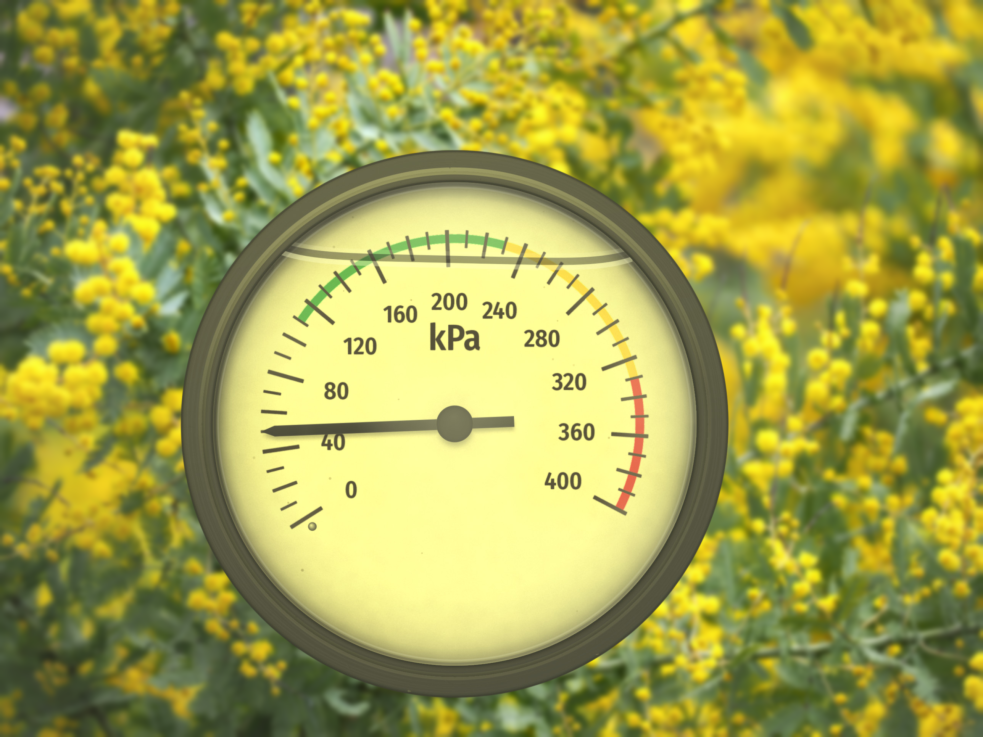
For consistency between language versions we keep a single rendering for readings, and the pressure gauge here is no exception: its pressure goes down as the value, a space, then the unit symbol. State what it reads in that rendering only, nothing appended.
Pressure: 50 kPa
